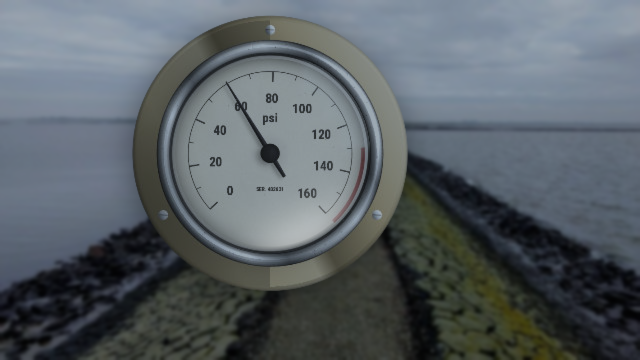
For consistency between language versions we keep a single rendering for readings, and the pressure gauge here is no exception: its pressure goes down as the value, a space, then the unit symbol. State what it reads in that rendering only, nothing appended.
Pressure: 60 psi
